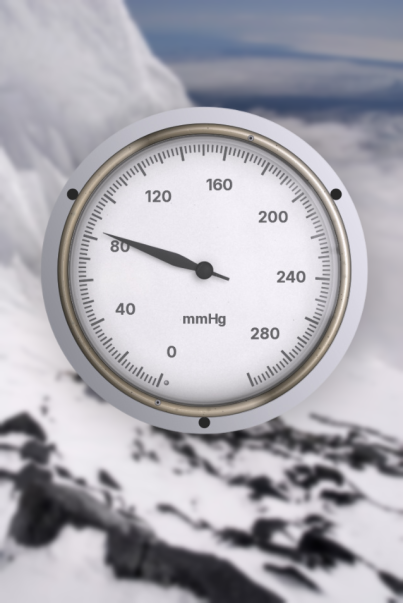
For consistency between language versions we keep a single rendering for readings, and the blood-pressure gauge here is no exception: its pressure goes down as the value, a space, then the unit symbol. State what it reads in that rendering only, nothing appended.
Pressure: 84 mmHg
